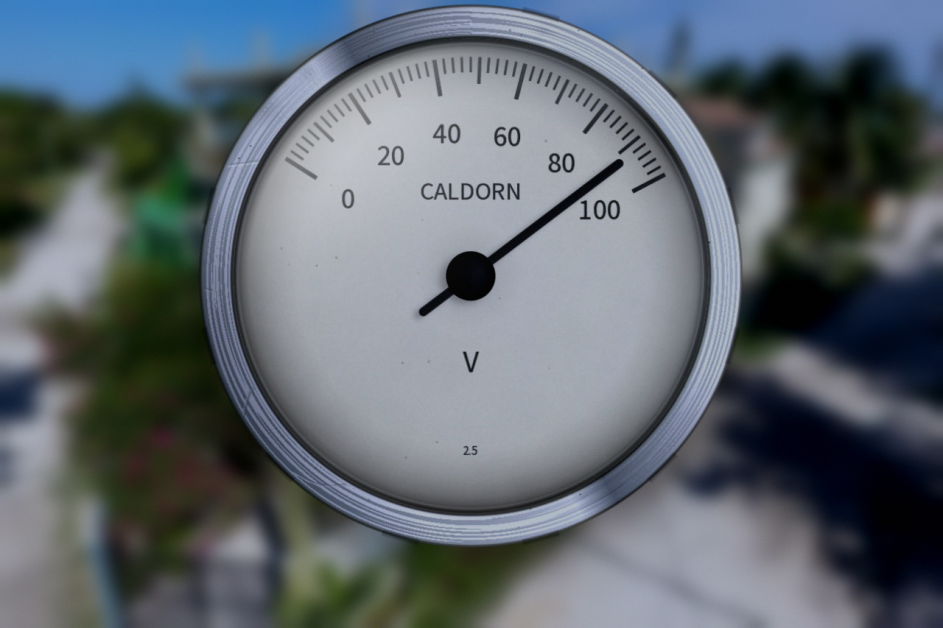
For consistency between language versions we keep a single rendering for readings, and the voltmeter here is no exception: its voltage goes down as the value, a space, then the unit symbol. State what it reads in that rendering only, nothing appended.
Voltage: 92 V
